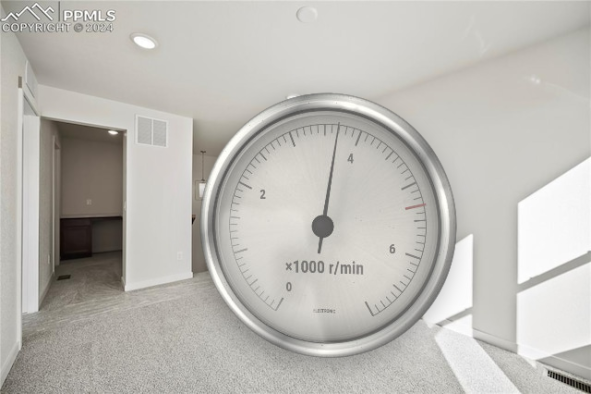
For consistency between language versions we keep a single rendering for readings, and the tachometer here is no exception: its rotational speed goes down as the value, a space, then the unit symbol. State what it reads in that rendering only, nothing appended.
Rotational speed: 3700 rpm
